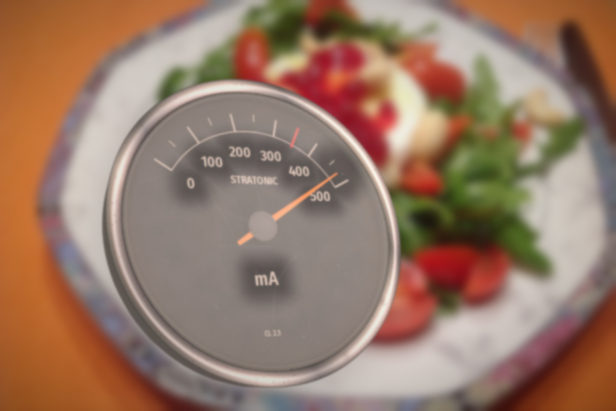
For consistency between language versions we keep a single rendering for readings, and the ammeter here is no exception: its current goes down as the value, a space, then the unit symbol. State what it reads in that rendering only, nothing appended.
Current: 475 mA
